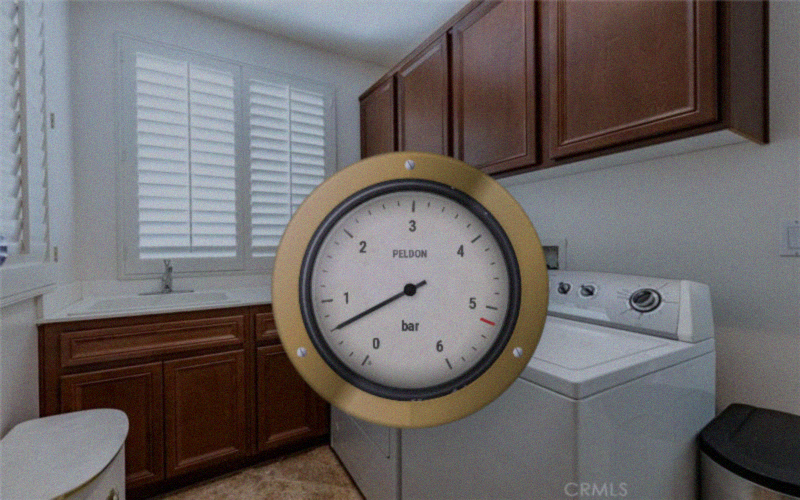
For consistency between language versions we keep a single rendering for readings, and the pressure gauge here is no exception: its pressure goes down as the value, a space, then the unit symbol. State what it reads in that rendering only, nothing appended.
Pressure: 0.6 bar
